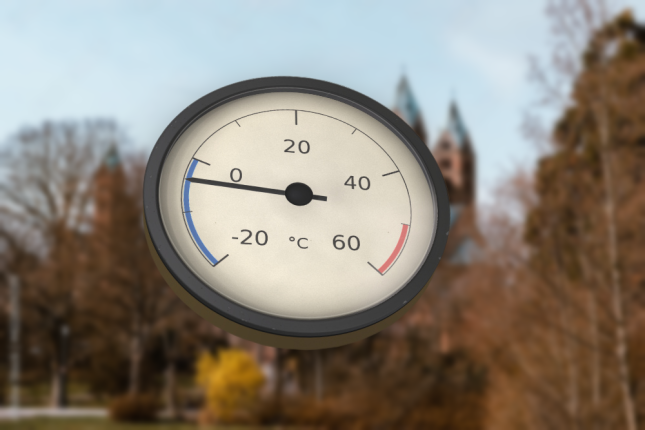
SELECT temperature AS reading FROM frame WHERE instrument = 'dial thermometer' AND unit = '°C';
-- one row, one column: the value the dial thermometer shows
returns -5 °C
